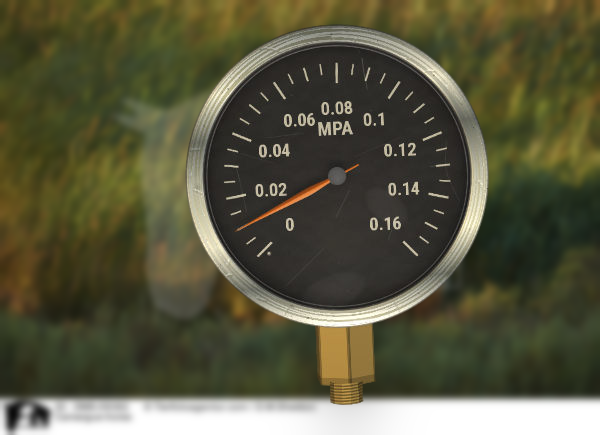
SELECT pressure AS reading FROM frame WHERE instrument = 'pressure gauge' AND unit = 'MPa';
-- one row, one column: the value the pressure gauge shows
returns 0.01 MPa
